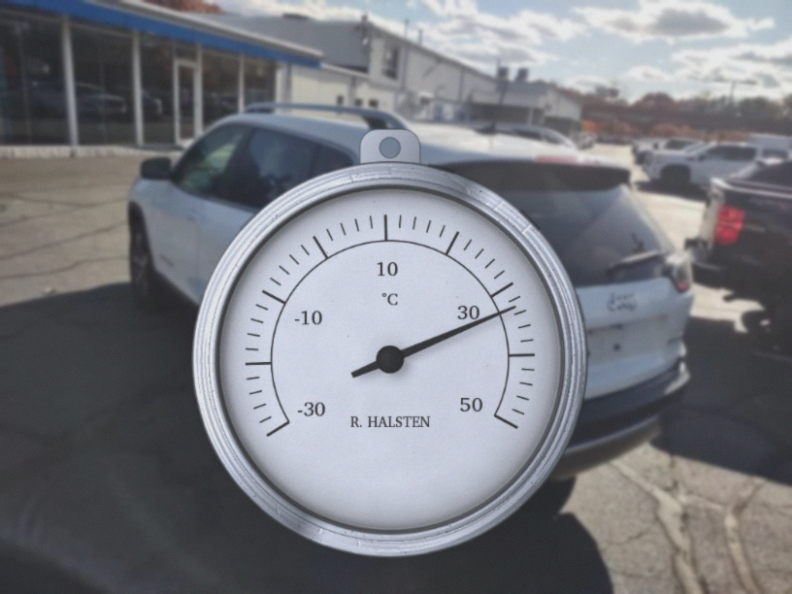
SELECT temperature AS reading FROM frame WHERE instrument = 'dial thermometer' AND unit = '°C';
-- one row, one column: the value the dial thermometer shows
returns 33 °C
